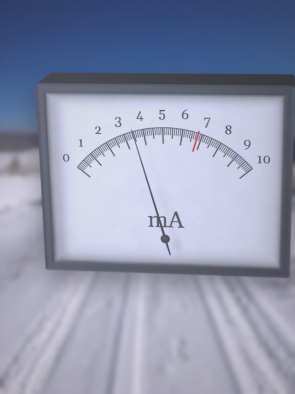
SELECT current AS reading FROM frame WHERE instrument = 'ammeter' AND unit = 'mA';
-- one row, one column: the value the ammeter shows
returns 3.5 mA
